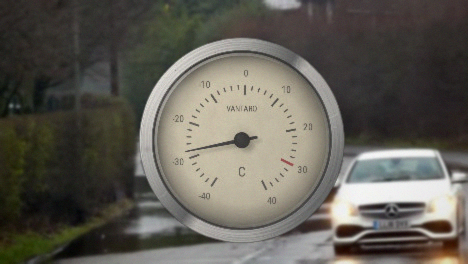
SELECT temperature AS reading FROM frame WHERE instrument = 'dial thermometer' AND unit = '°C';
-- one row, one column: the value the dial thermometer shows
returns -28 °C
